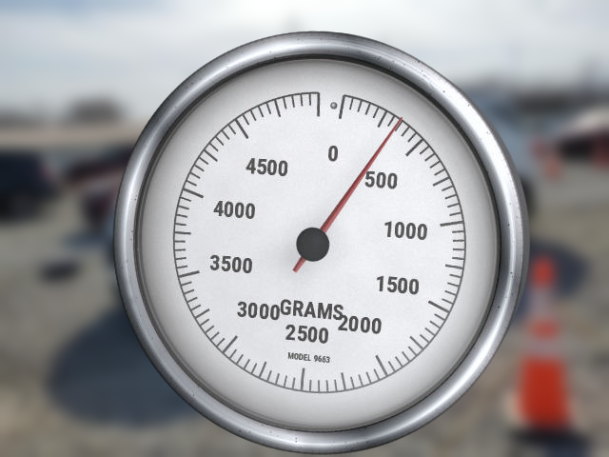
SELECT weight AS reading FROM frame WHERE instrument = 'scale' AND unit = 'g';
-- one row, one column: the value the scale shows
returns 350 g
